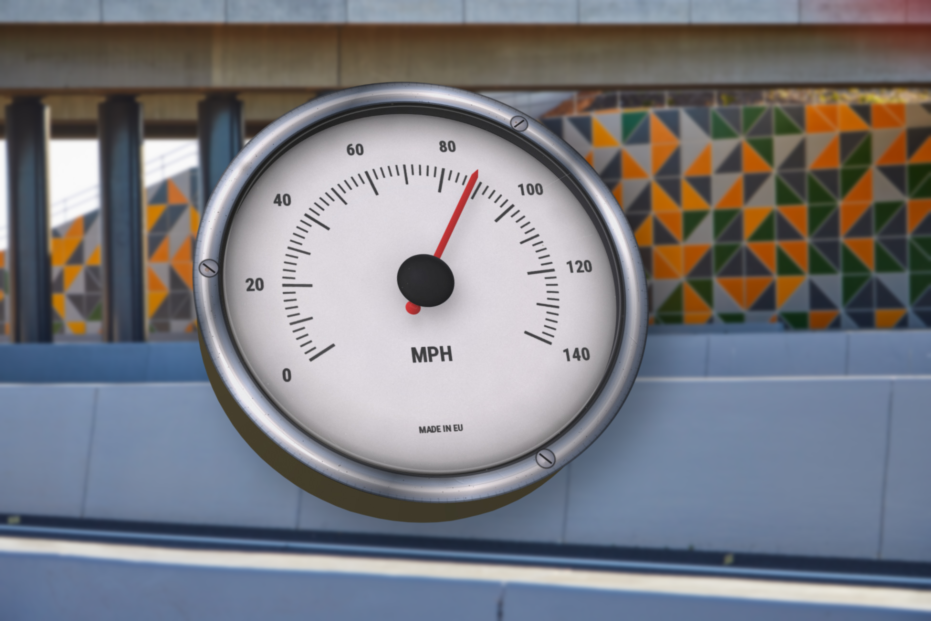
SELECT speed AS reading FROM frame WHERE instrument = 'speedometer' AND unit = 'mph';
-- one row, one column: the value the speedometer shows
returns 88 mph
